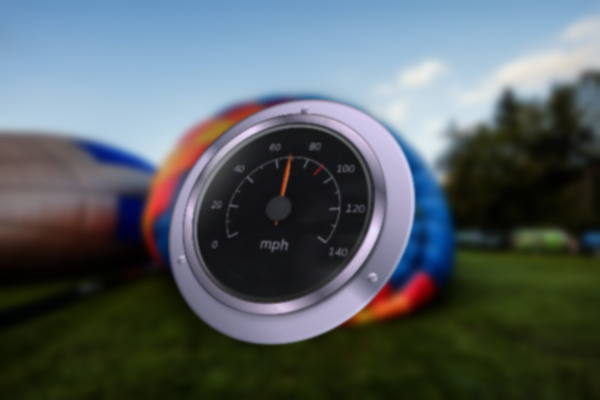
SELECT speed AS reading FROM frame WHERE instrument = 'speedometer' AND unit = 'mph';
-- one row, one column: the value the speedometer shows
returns 70 mph
